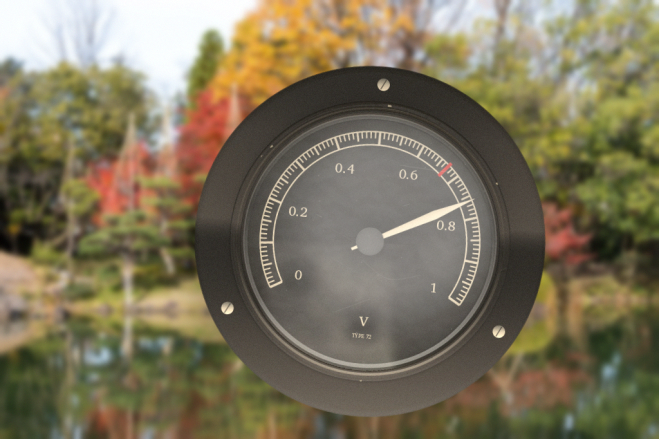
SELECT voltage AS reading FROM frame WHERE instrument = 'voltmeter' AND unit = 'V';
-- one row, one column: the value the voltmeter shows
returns 0.76 V
